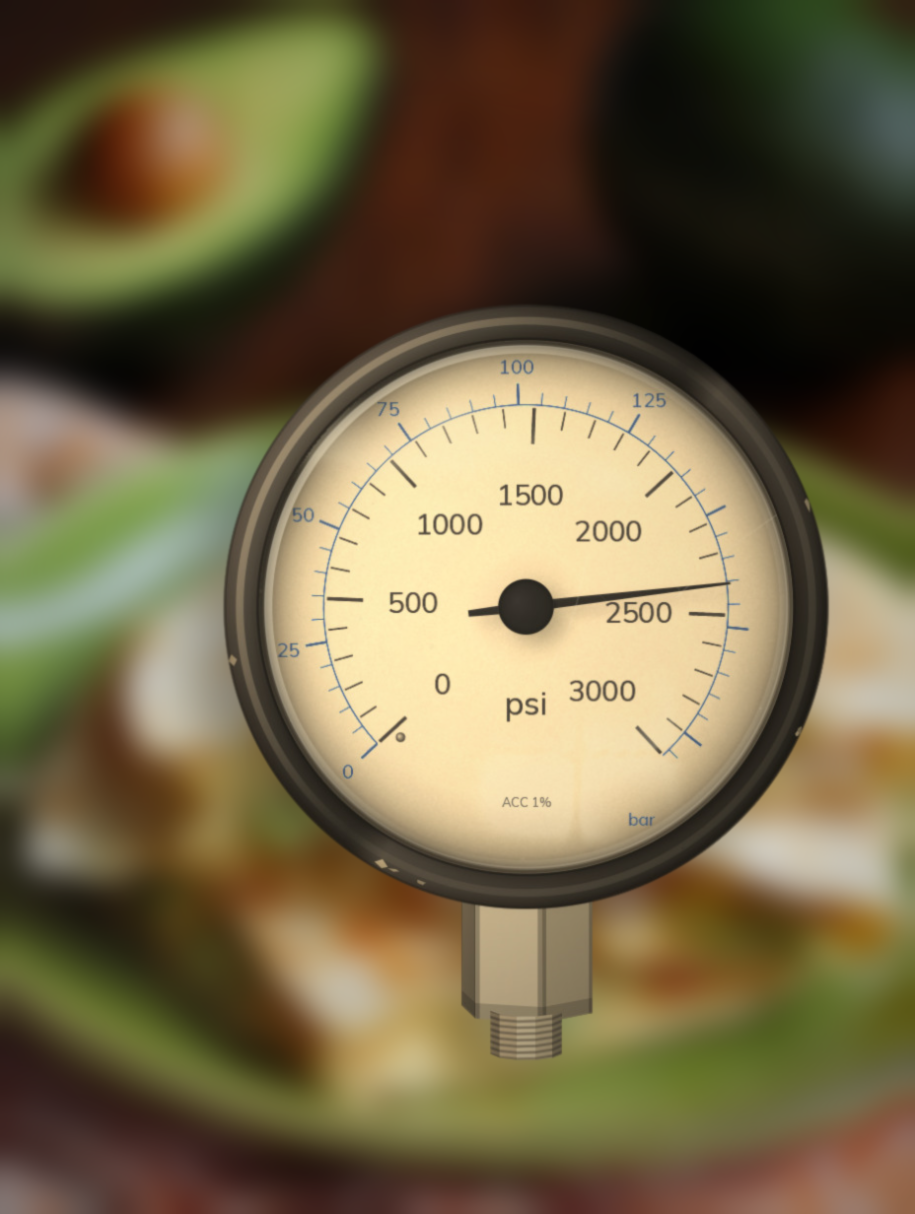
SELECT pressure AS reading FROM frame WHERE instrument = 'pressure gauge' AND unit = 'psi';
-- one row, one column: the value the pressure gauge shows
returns 2400 psi
